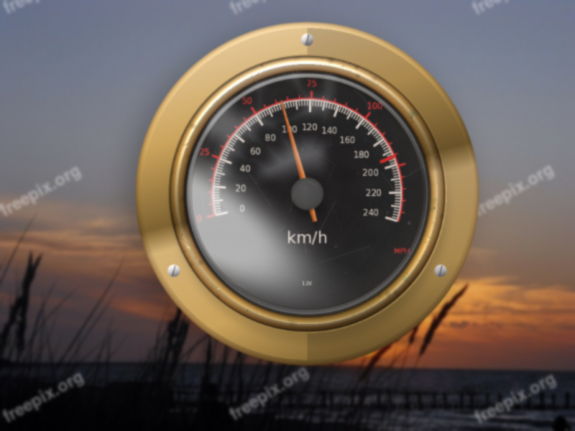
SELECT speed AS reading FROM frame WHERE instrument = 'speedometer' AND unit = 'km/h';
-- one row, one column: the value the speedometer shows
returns 100 km/h
